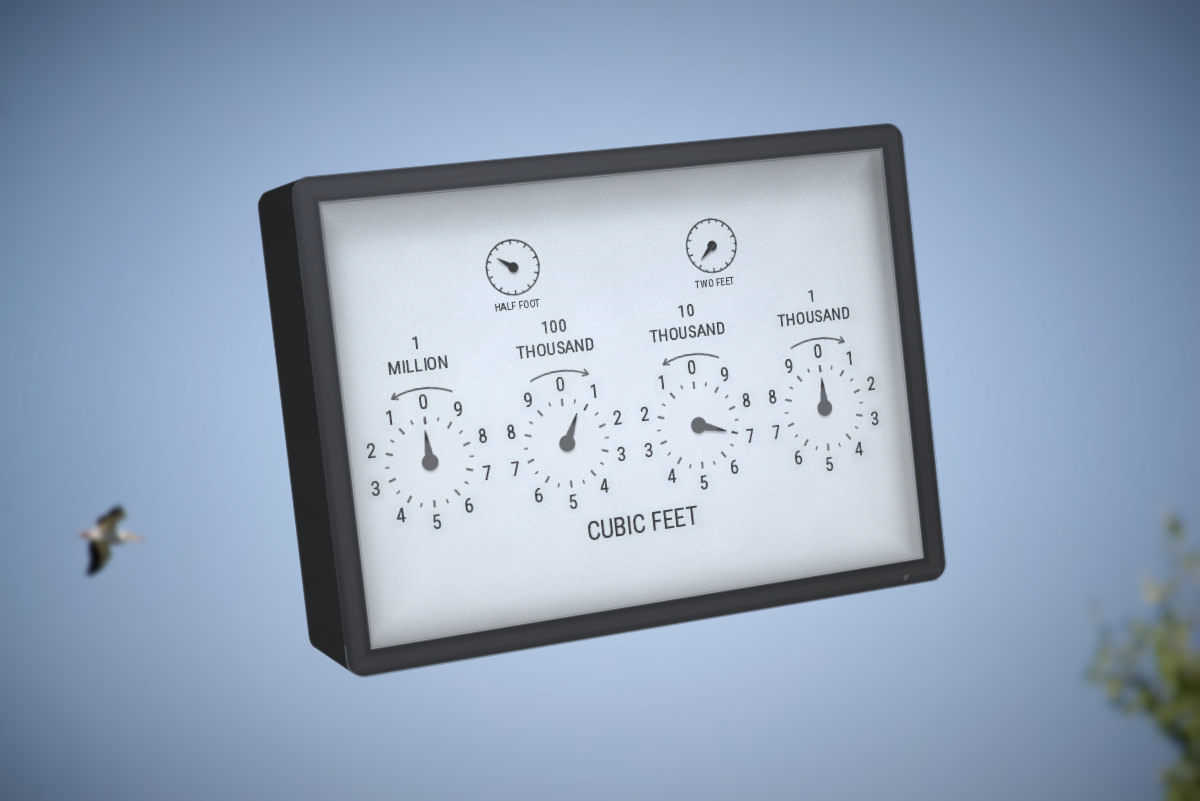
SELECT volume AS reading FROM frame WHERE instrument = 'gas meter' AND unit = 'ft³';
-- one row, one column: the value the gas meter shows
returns 7000 ft³
